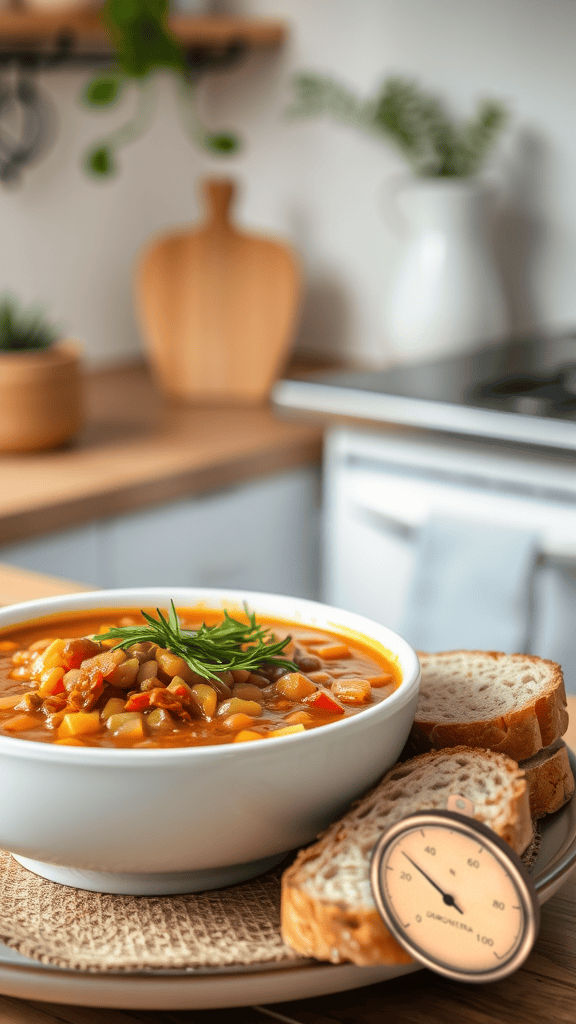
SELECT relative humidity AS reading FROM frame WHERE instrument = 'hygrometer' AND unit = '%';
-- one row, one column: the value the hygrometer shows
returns 30 %
